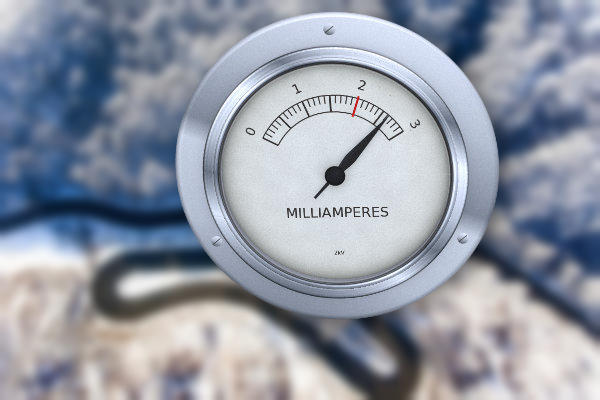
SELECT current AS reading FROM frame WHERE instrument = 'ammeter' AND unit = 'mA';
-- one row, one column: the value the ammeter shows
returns 2.6 mA
